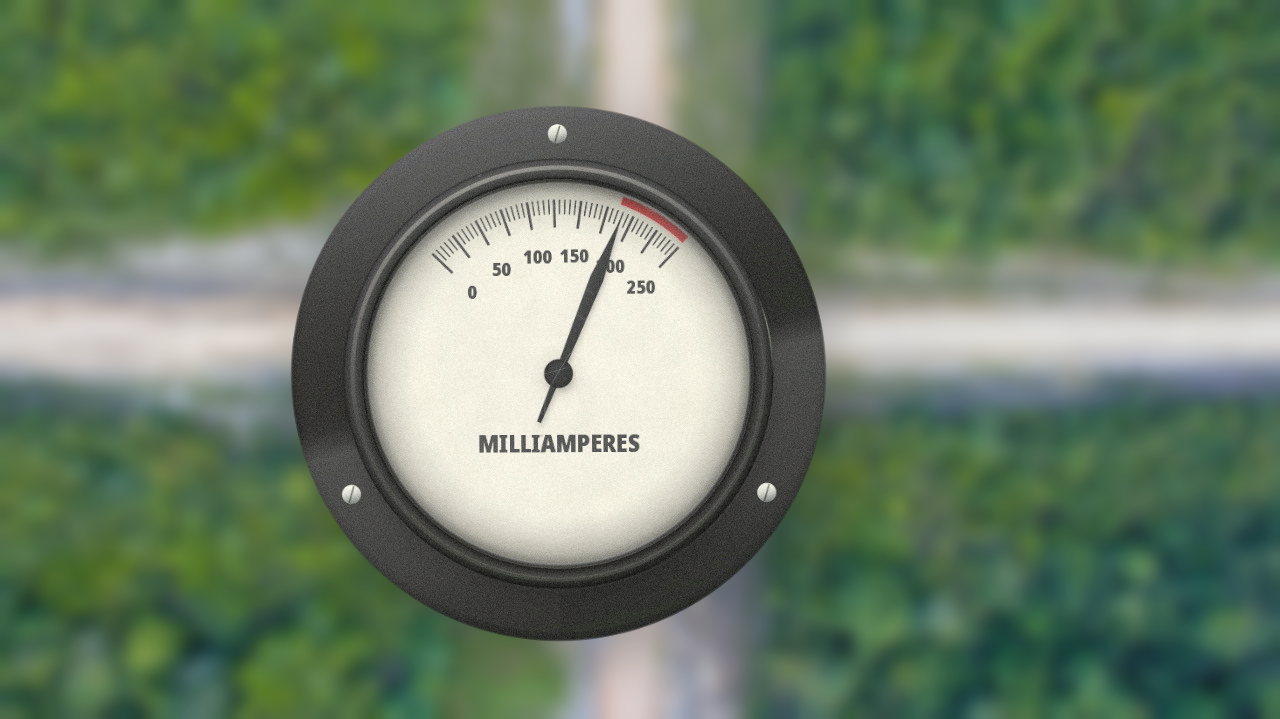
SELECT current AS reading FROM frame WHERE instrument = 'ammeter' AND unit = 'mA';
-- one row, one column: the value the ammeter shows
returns 190 mA
